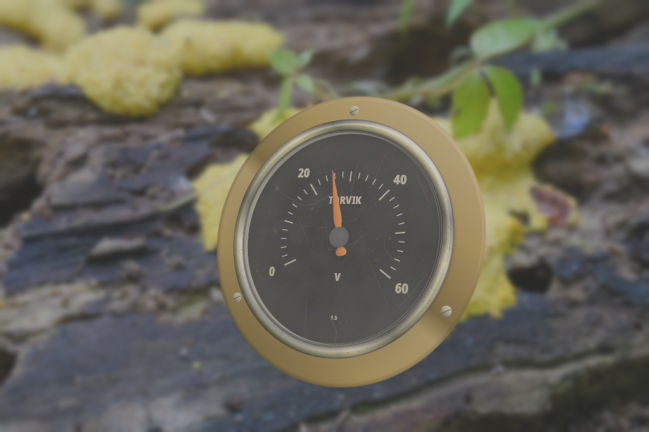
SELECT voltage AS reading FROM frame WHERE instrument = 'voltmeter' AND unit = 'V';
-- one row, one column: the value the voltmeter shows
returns 26 V
